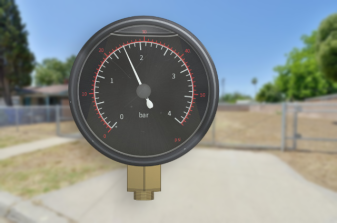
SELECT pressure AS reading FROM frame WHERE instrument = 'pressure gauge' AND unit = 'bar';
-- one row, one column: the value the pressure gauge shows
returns 1.7 bar
